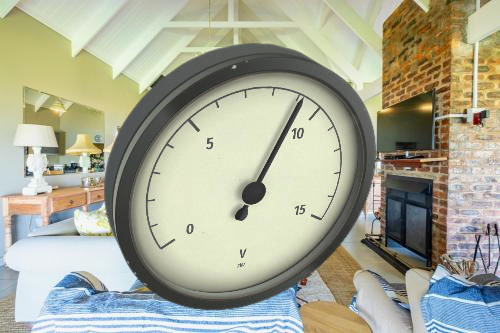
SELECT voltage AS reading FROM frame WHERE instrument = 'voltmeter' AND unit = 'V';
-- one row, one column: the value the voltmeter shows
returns 9 V
